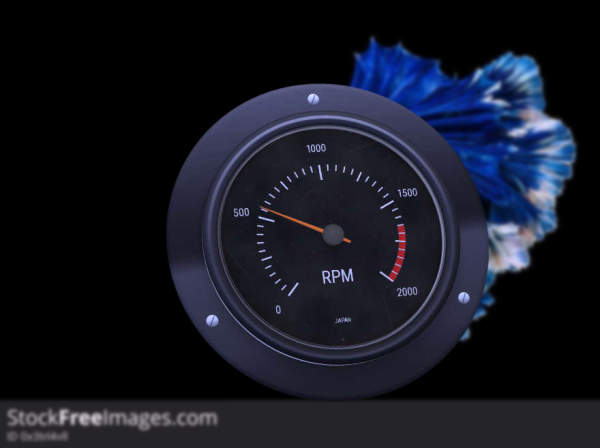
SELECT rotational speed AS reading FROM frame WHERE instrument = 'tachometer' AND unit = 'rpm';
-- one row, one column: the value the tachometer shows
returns 550 rpm
